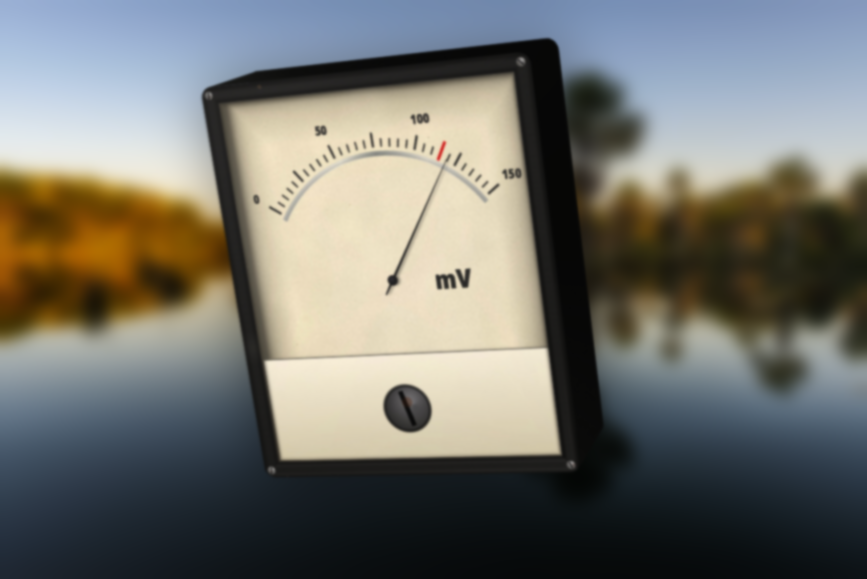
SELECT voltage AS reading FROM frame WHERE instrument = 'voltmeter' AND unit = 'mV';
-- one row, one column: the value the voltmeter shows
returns 120 mV
